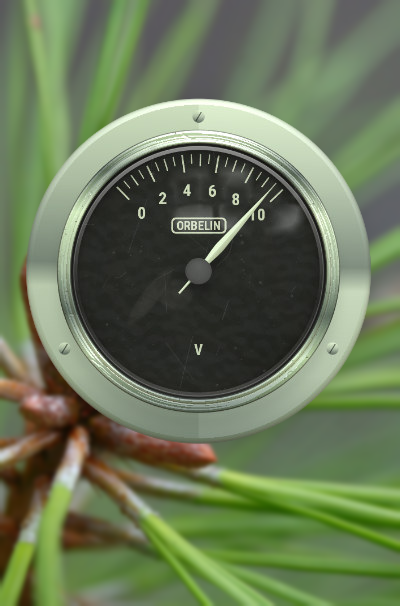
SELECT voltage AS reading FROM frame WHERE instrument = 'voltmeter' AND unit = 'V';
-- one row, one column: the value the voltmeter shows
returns 9.5 V
